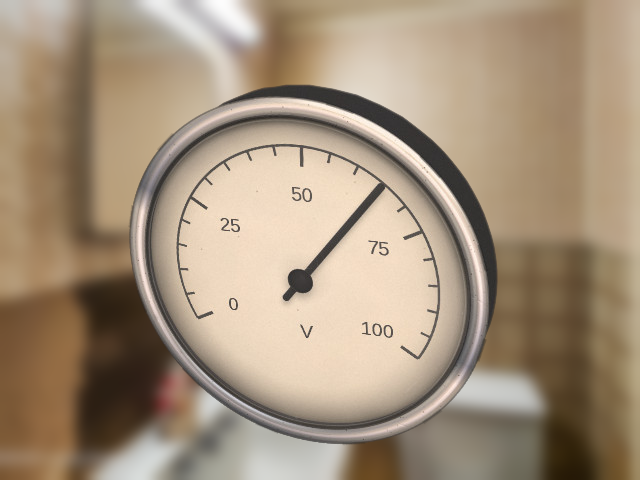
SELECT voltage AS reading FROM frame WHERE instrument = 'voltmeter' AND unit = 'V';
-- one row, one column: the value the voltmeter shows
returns 65 V
